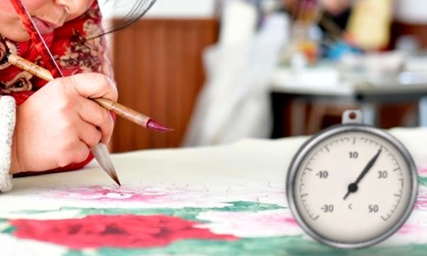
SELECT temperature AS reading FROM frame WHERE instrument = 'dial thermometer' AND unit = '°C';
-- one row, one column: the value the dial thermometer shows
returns 20 °C
